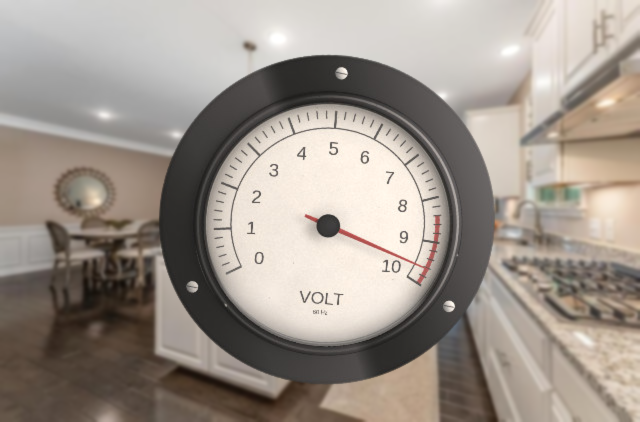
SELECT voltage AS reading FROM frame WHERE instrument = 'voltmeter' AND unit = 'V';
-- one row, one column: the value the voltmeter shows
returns 9.6 V
